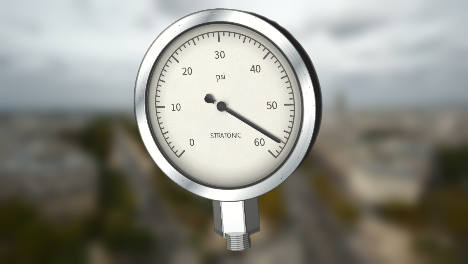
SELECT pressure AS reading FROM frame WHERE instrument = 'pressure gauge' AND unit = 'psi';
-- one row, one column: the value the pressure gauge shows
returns 57 psi
